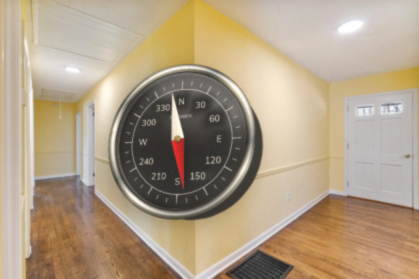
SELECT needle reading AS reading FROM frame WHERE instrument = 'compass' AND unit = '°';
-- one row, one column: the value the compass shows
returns 170 °
